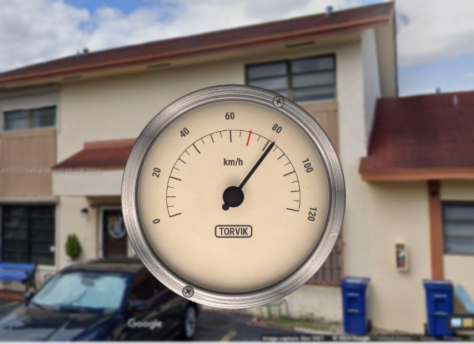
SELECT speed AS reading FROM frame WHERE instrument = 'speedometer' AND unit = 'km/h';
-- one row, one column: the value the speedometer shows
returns 82.5 km/h
